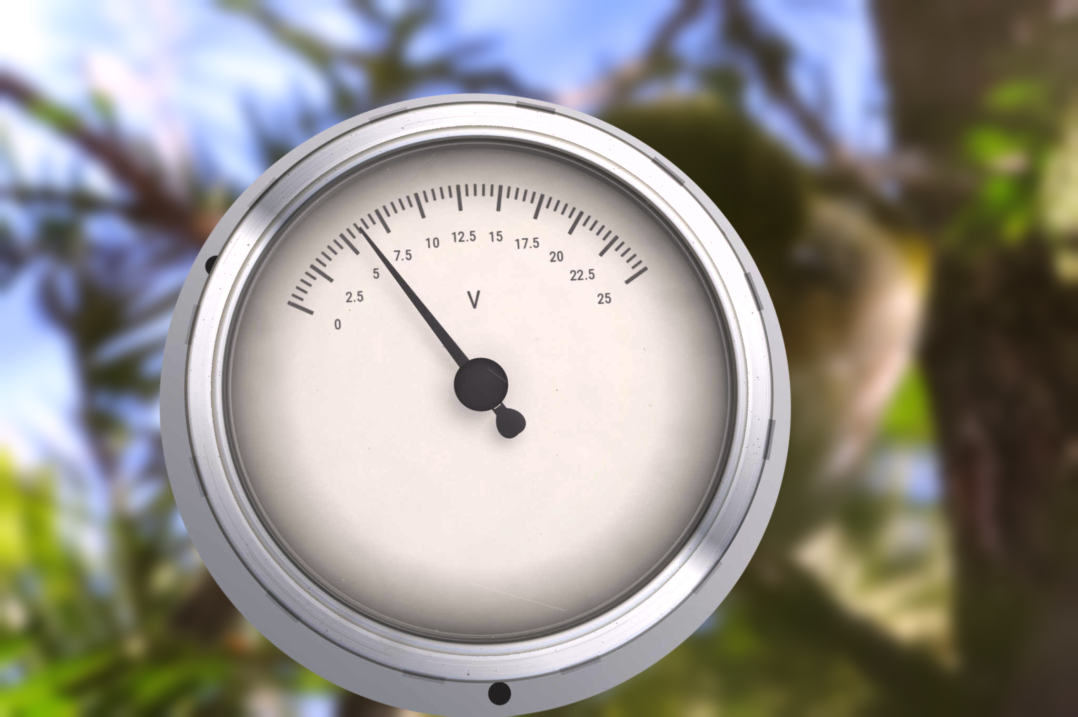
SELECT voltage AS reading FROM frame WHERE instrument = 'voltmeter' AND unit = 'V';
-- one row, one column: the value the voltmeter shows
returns 6 V
